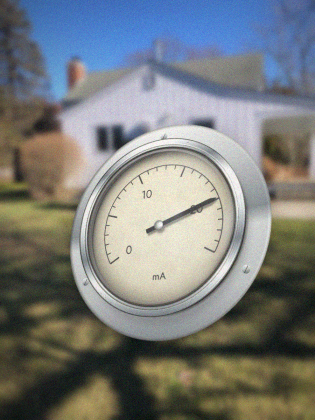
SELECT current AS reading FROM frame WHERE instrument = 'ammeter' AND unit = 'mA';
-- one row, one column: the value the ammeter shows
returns 20 mA
